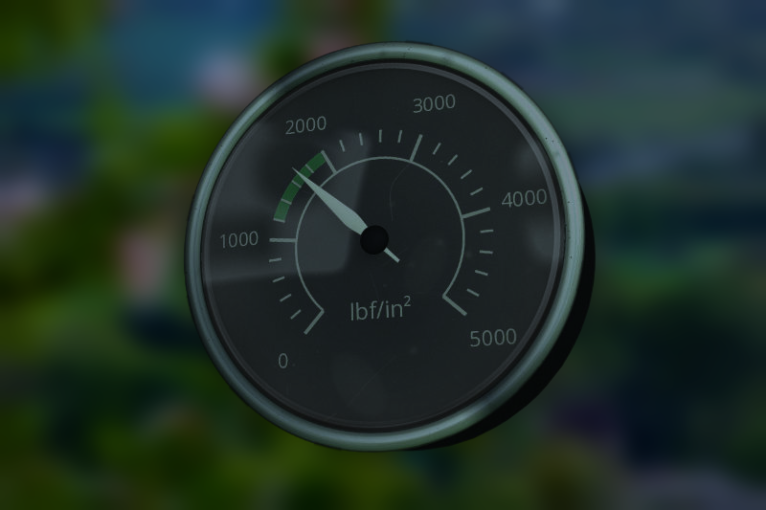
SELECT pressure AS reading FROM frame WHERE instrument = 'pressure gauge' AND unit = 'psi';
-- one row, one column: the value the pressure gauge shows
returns 1700 psi
